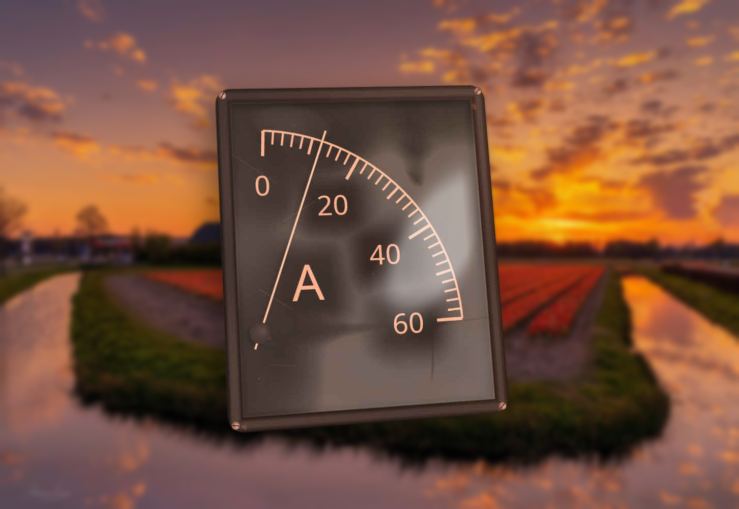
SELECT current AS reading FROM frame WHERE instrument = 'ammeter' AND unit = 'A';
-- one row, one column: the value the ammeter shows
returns 12 A
